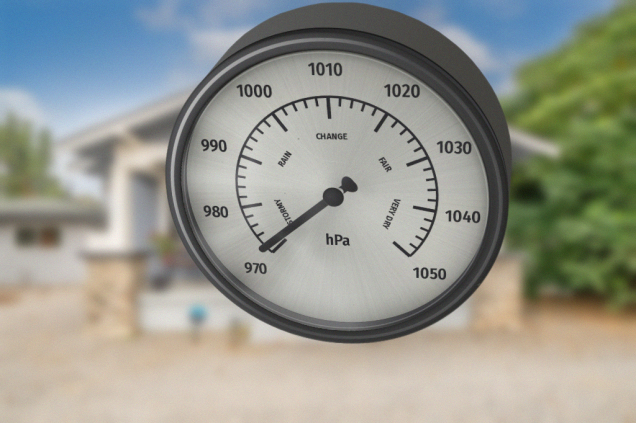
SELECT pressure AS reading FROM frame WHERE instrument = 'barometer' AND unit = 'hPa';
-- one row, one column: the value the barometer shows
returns 972 hPa
